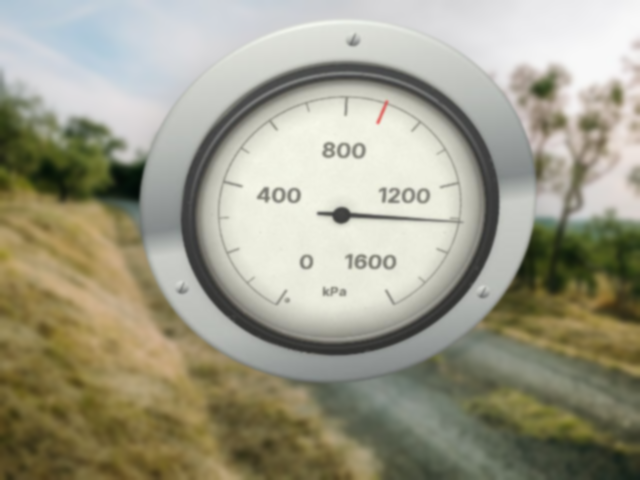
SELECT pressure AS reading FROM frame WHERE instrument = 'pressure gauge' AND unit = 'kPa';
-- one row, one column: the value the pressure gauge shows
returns 1300 kPa
